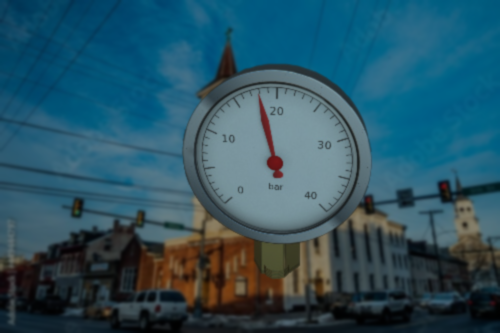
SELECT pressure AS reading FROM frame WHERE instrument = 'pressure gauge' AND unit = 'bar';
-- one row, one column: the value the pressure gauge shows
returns 18 bar
